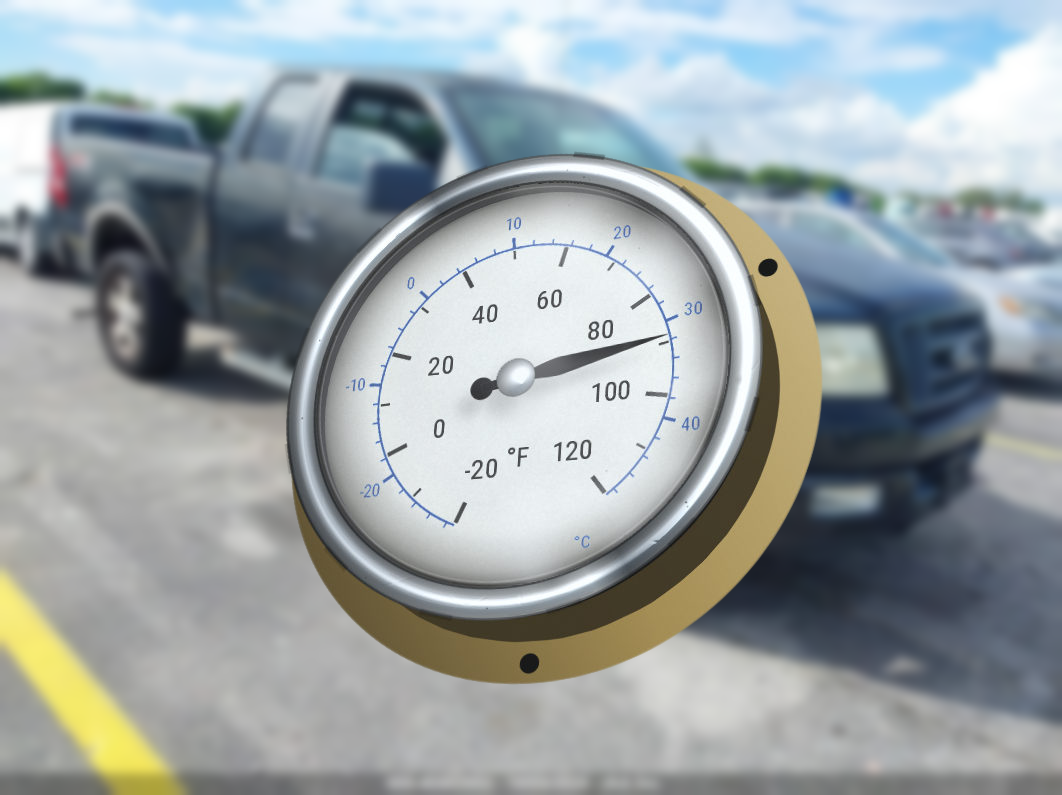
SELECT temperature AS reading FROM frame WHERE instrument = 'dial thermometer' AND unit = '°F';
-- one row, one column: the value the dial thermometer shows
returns 90 °F
